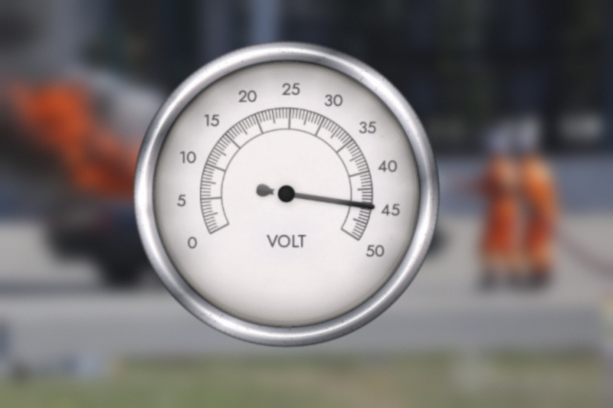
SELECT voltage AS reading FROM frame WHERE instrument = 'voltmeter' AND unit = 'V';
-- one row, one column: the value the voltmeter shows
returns 45 V
